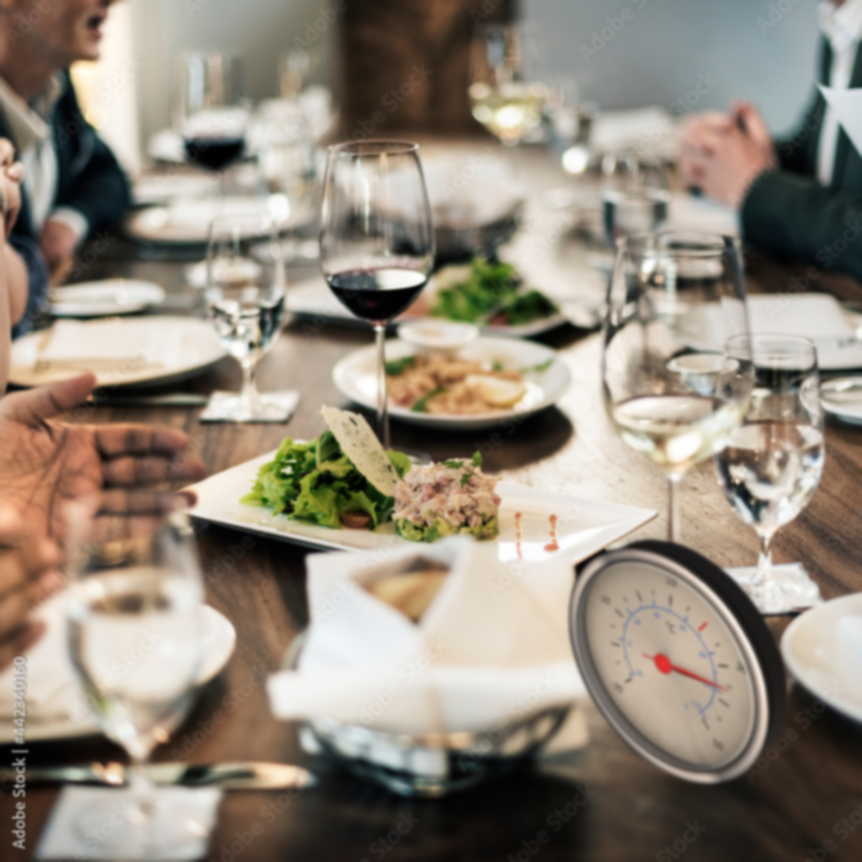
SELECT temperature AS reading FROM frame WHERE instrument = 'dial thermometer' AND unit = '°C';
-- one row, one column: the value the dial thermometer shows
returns 35 °C
